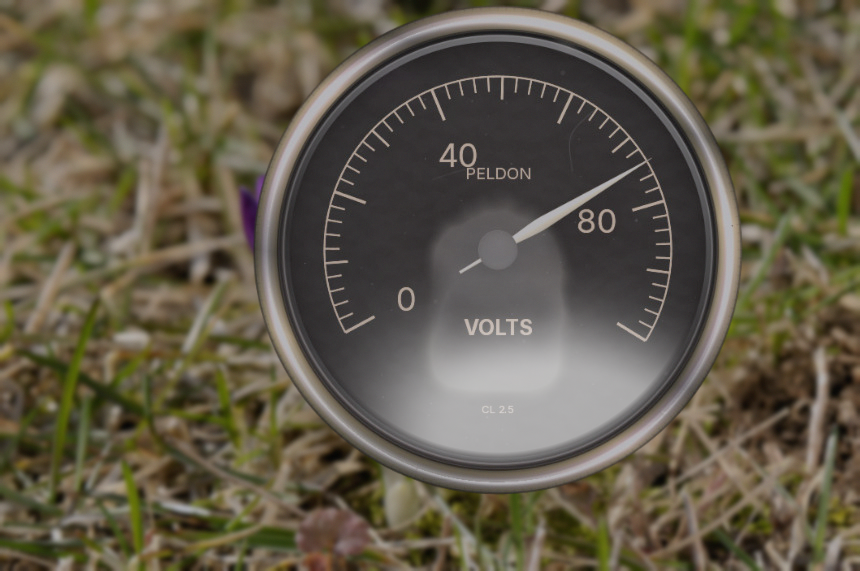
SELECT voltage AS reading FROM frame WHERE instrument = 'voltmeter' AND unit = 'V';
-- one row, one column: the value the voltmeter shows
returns 74 V
